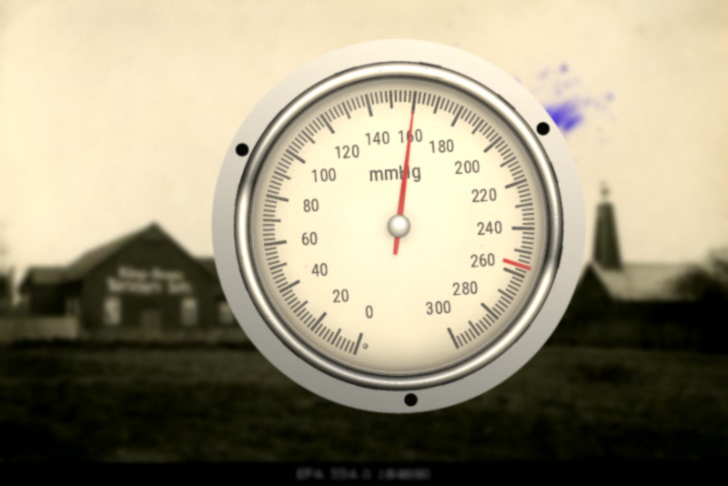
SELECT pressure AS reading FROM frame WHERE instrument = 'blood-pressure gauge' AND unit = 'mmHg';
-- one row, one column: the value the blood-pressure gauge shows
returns 160 mmHg
